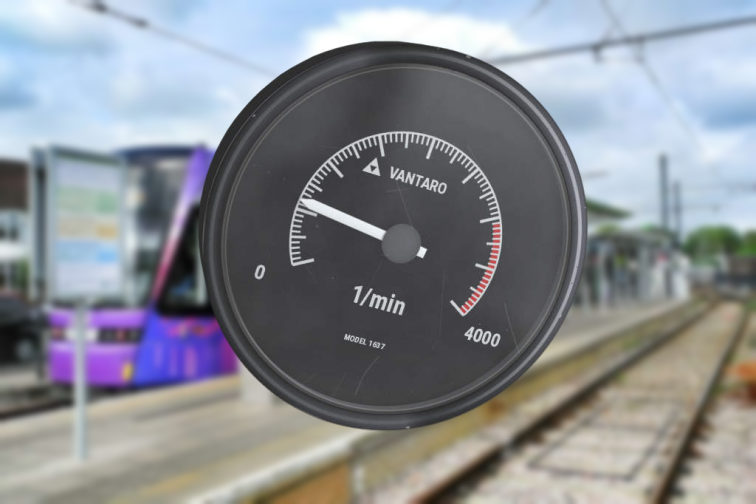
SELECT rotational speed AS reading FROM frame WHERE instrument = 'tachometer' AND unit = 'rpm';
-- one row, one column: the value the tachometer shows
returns 600 rpm
